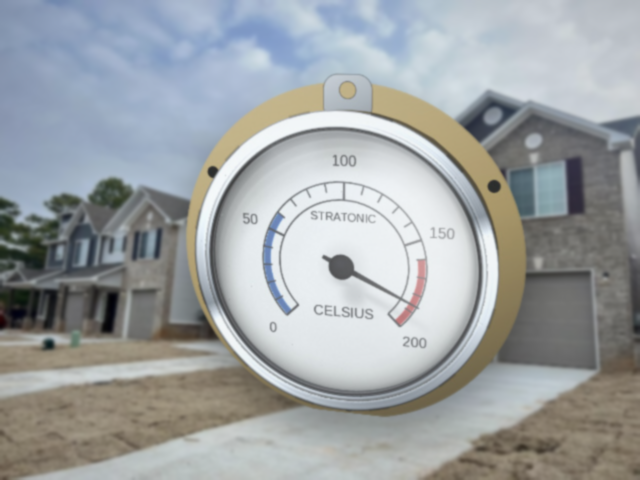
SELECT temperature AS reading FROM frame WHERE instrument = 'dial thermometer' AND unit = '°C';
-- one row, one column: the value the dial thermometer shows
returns 185 °C
